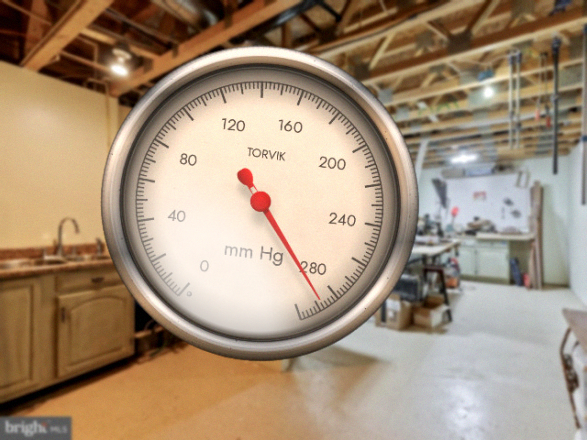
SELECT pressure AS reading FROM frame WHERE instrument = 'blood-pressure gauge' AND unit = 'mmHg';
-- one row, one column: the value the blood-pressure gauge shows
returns 288 mmHg
